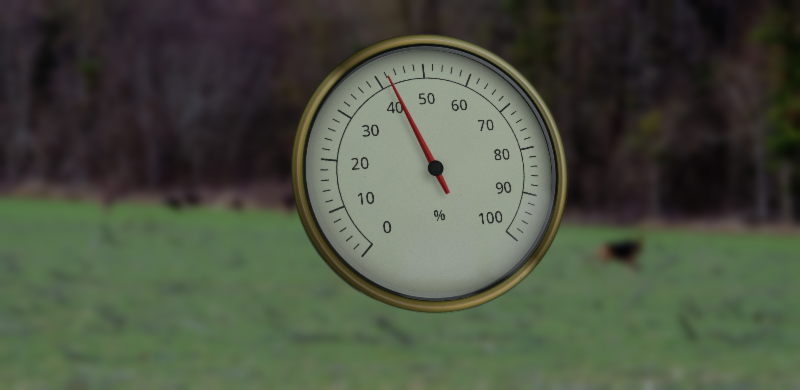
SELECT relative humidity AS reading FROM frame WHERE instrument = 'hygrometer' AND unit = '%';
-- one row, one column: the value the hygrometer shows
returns 42 %
